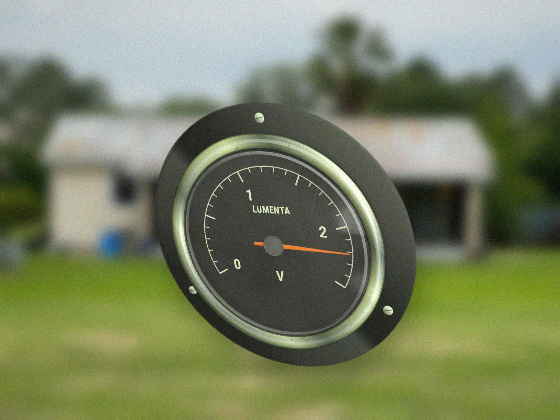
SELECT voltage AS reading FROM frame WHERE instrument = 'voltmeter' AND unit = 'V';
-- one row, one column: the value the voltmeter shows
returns 2.2 V
